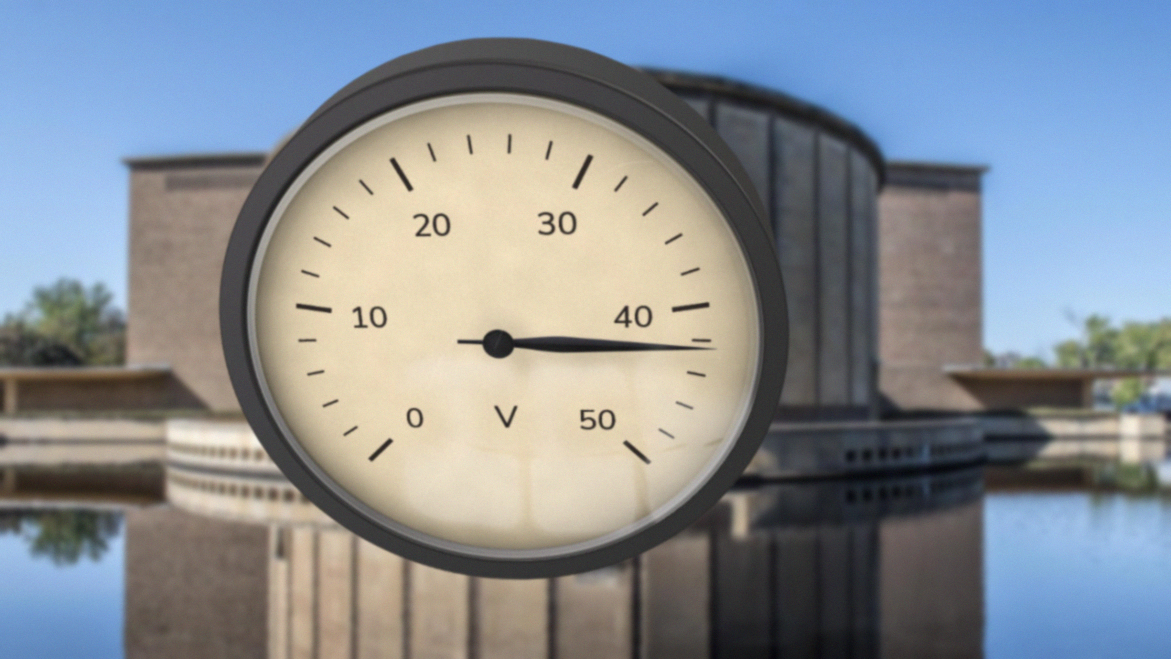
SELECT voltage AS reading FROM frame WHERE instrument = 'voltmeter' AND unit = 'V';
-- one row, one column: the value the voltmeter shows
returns 42 V
